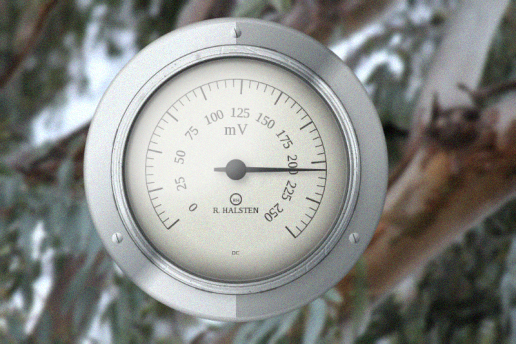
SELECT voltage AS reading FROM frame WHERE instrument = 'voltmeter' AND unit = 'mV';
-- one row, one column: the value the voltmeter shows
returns 205 mV
